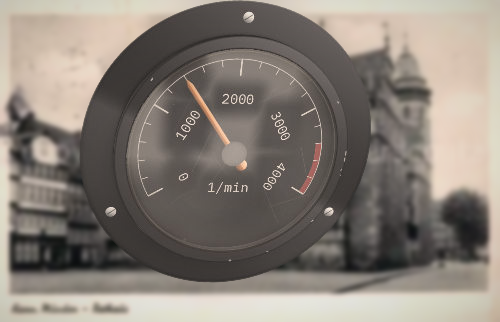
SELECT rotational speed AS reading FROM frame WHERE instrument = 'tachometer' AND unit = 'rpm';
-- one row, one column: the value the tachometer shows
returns 1400 rpm
